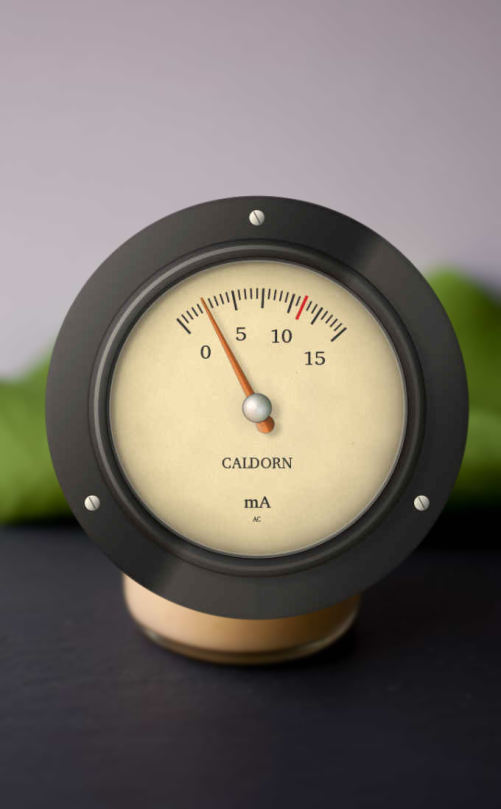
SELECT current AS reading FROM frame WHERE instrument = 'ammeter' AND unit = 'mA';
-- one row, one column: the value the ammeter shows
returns 2.5 mA
